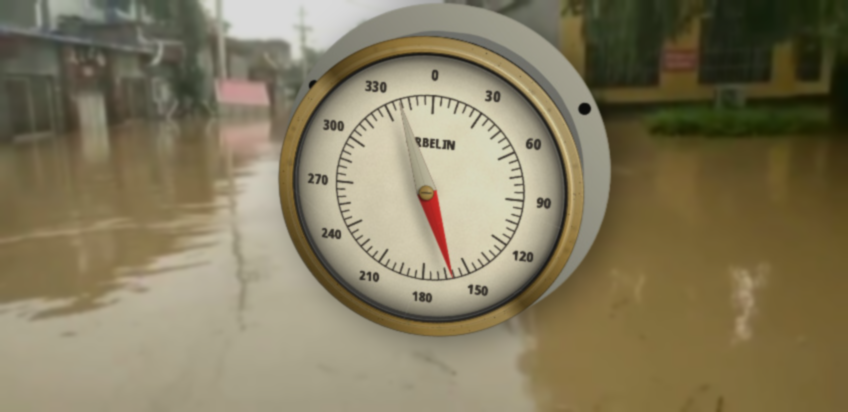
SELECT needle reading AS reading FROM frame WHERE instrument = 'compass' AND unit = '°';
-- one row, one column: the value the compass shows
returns 160 °
